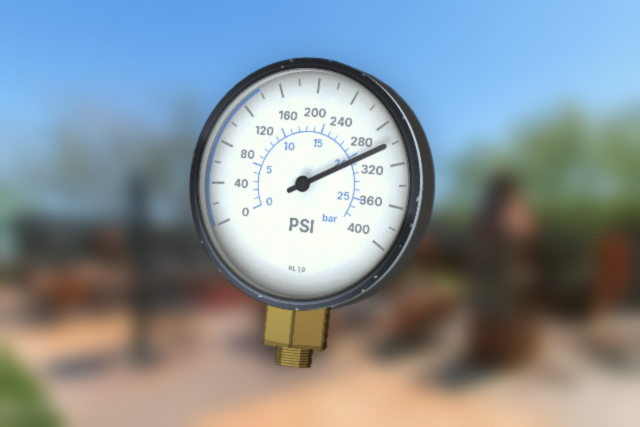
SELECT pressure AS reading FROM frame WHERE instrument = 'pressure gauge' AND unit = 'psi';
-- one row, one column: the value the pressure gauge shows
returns 300 psi
